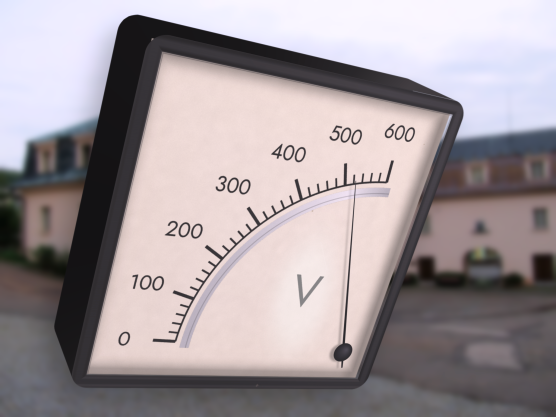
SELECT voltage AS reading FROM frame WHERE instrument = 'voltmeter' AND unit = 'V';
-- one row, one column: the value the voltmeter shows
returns 520 V
